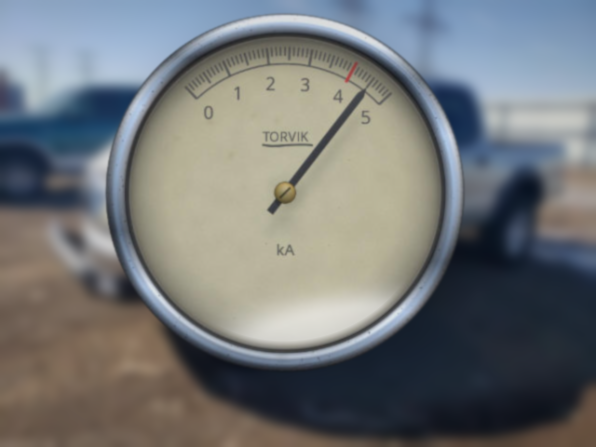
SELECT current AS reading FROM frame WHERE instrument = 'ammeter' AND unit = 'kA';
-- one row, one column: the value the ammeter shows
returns 4.5 kA
